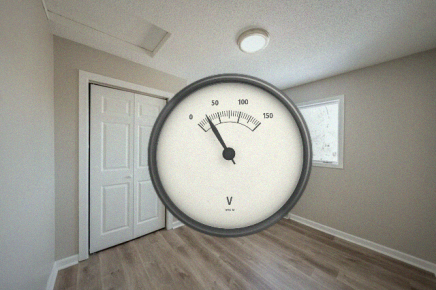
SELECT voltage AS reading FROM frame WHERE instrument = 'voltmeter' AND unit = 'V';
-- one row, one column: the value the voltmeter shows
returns 25 V
